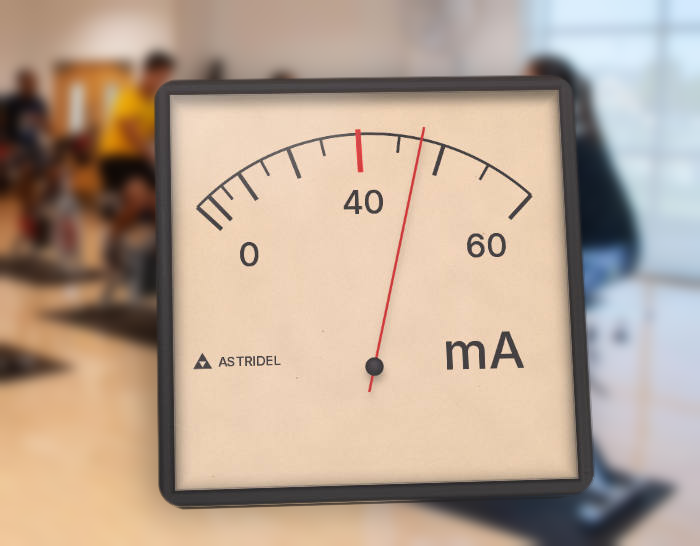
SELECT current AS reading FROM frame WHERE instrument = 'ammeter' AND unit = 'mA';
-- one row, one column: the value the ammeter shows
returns 47.5 mA
